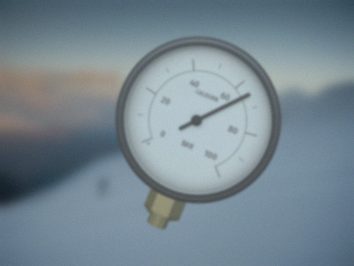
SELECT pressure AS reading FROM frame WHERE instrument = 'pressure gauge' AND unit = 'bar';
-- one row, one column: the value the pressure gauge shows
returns 65 bar
